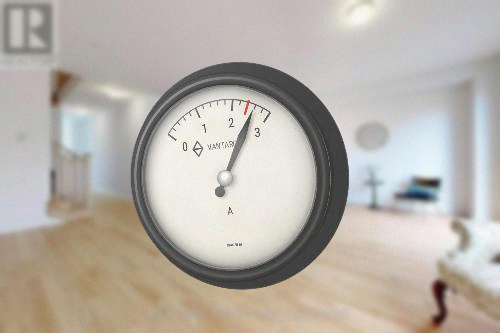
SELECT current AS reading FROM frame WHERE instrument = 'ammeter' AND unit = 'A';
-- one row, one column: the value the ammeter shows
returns 2.6 A
